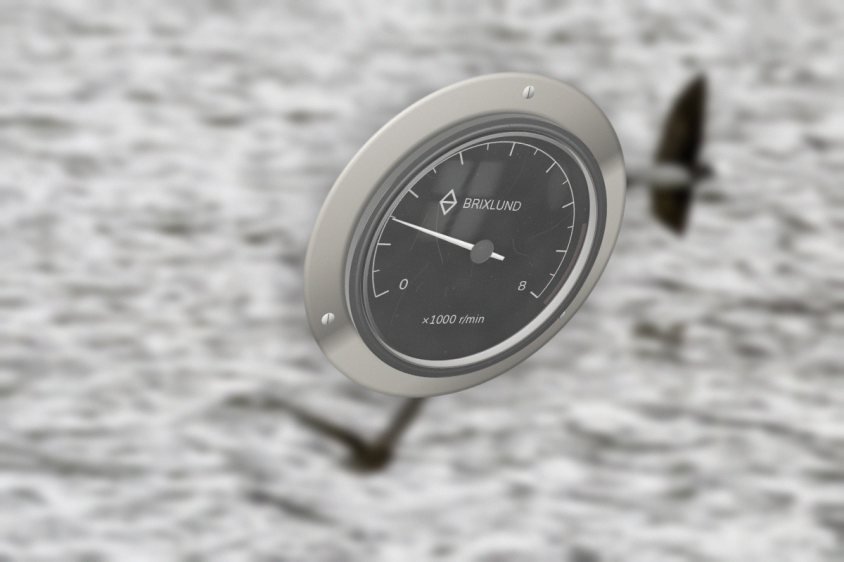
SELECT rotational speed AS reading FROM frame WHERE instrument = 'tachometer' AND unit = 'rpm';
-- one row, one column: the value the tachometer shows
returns 1500 rpm
